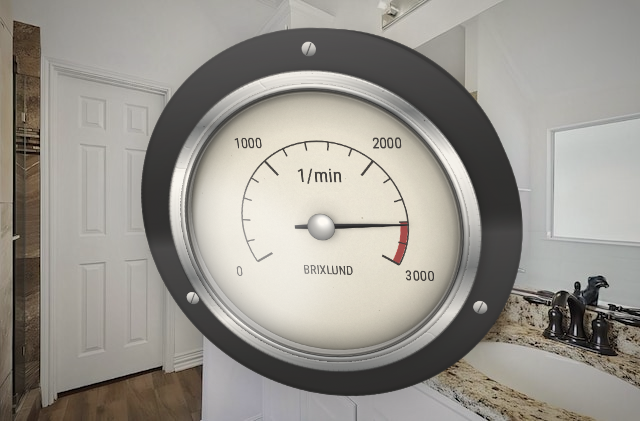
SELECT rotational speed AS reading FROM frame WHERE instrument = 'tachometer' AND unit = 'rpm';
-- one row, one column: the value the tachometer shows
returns 2600 rpm
